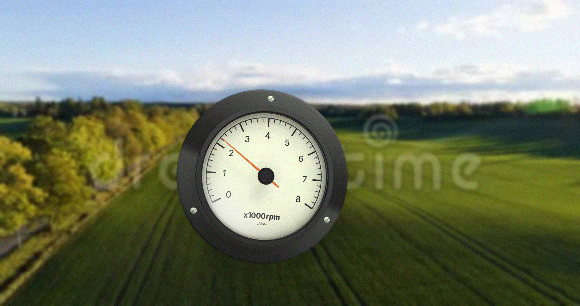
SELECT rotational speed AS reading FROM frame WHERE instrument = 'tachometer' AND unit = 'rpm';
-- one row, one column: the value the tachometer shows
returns 2200 rpm
